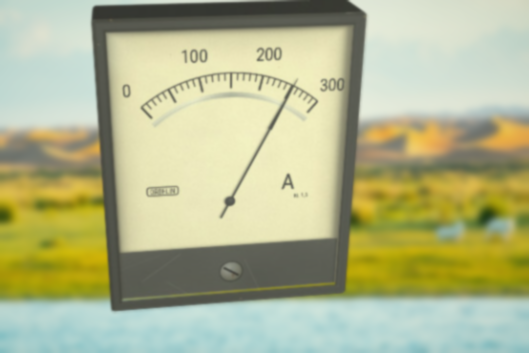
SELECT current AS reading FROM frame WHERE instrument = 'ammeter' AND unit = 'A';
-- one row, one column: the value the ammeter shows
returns 250 A
